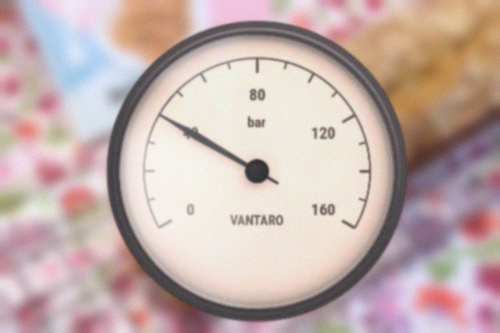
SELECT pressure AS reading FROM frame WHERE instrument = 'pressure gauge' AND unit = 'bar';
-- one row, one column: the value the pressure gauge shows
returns 40 bar
